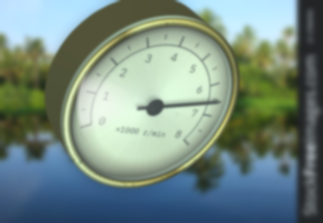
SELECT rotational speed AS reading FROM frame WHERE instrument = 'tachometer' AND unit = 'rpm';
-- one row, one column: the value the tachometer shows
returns 6500 rpm
